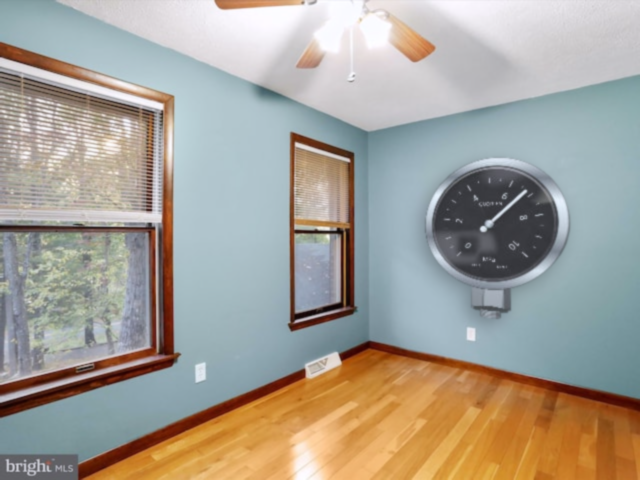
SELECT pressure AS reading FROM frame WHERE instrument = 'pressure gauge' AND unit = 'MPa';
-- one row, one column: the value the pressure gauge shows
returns 6.75 MPa
